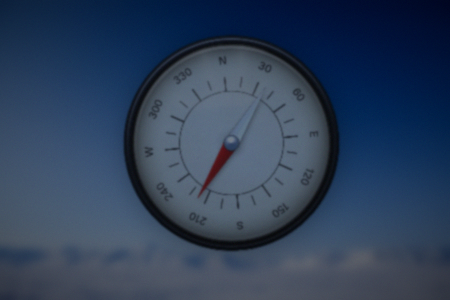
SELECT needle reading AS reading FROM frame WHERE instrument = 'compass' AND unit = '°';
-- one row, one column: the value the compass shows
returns 217.5 °
